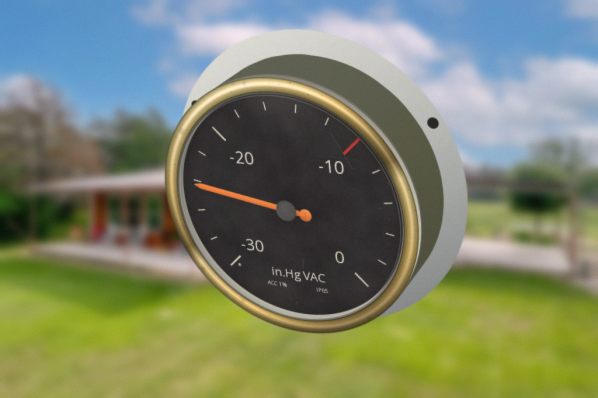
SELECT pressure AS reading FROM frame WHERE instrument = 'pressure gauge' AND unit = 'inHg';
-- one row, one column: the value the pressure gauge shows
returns -24 inHg
